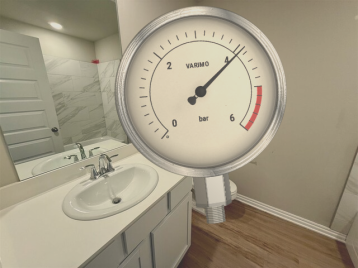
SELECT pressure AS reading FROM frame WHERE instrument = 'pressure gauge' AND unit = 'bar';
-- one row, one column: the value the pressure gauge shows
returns 4.1 bar
